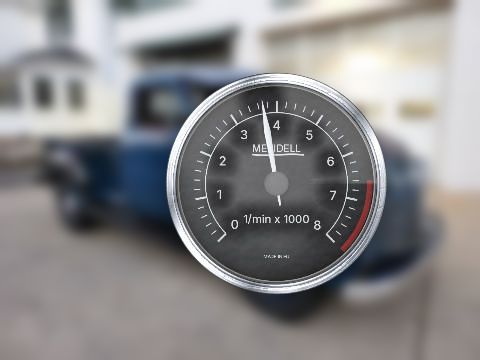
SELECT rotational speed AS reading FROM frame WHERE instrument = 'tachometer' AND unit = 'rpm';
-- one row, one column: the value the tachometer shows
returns 3700 rpm
